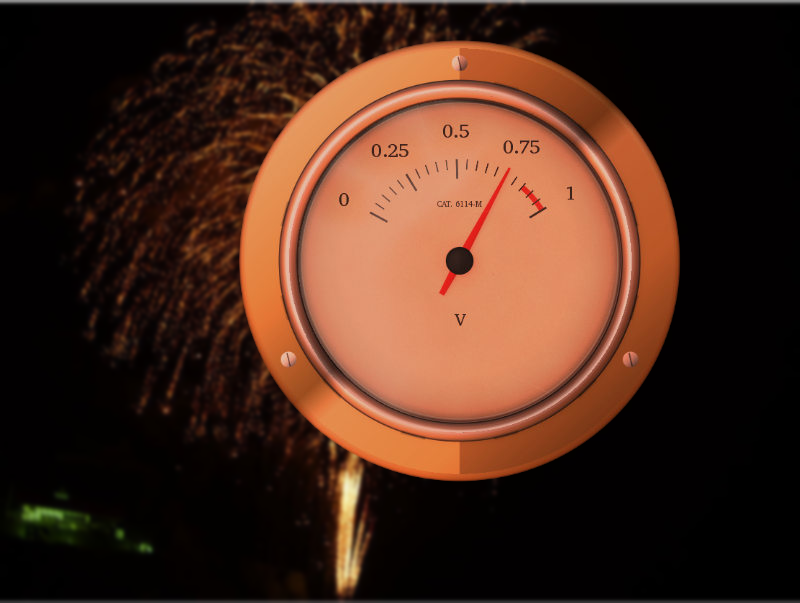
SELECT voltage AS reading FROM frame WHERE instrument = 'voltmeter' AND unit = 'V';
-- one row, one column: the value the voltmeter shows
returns 0.75 V
